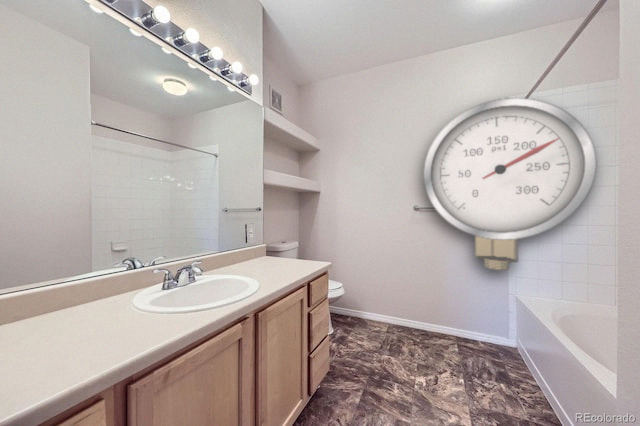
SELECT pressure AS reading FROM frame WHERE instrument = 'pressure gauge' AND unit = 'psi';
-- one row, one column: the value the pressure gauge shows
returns 220 psi
